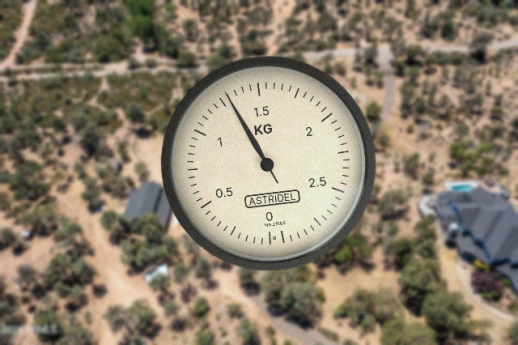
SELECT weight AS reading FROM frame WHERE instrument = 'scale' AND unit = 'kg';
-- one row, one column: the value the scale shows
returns 1.3 kg
